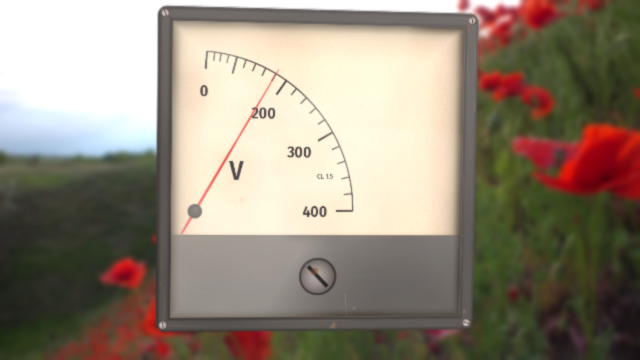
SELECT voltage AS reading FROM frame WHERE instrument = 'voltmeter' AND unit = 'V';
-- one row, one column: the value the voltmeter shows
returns 180 V
